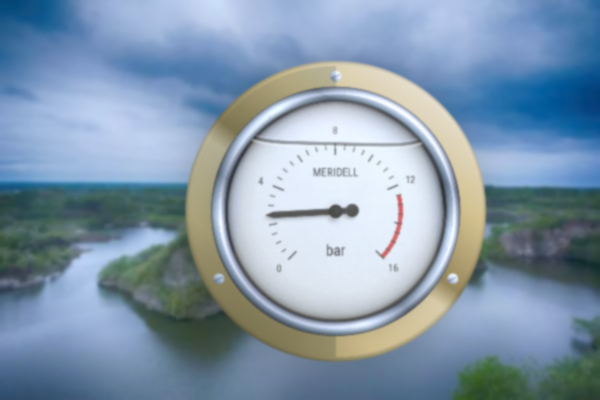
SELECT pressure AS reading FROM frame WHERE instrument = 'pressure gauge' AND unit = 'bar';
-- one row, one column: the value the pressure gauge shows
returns 2.5 bar
